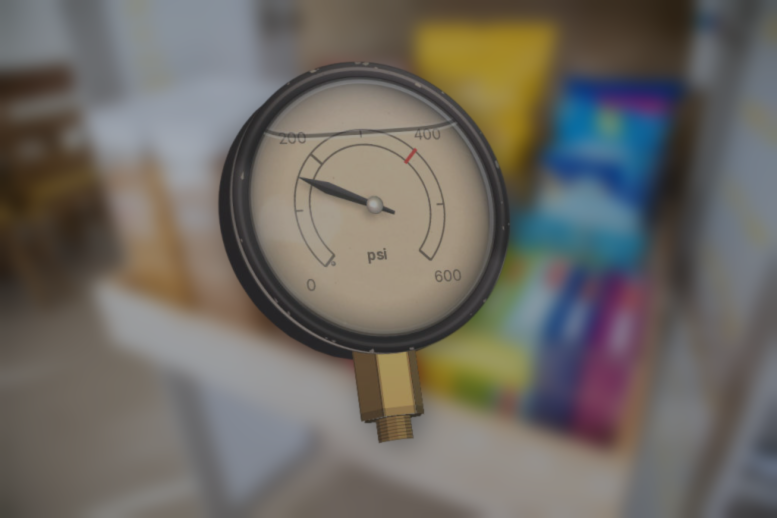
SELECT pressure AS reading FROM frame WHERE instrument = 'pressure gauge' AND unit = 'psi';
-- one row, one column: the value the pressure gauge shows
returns 150 psi
